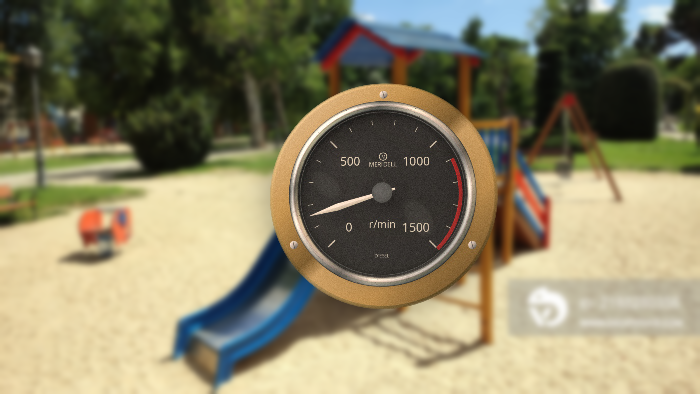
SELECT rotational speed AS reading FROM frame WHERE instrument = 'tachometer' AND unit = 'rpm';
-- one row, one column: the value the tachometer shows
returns 150 rpm
